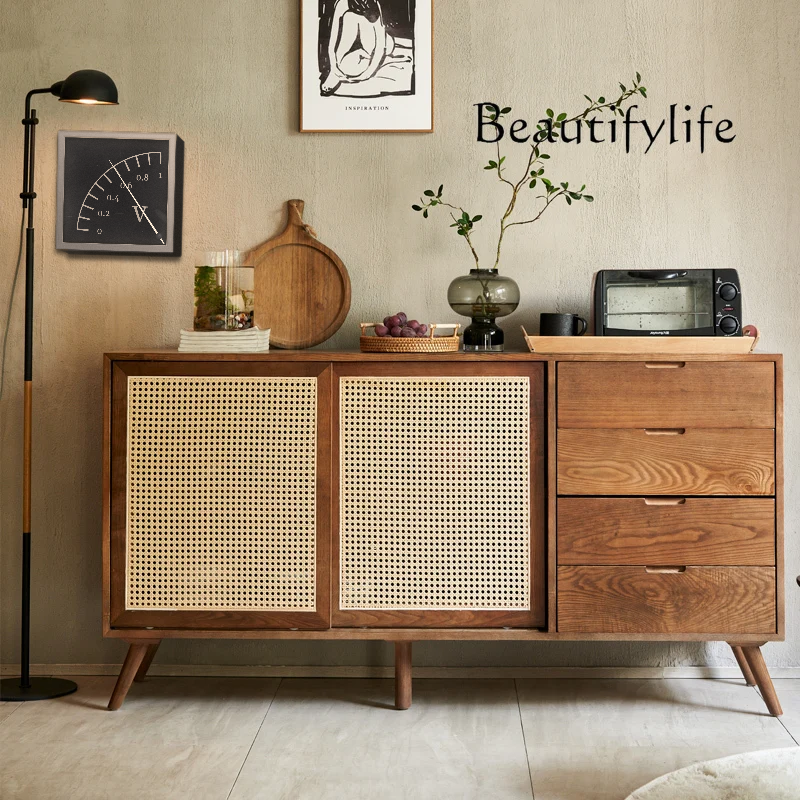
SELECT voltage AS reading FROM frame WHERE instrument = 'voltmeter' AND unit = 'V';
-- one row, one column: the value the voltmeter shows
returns 0.6 V
